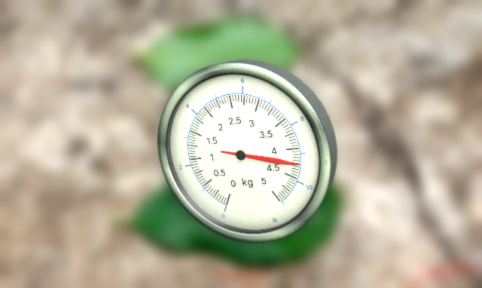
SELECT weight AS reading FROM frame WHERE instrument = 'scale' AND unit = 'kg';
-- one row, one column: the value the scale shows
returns 4.25 kg
